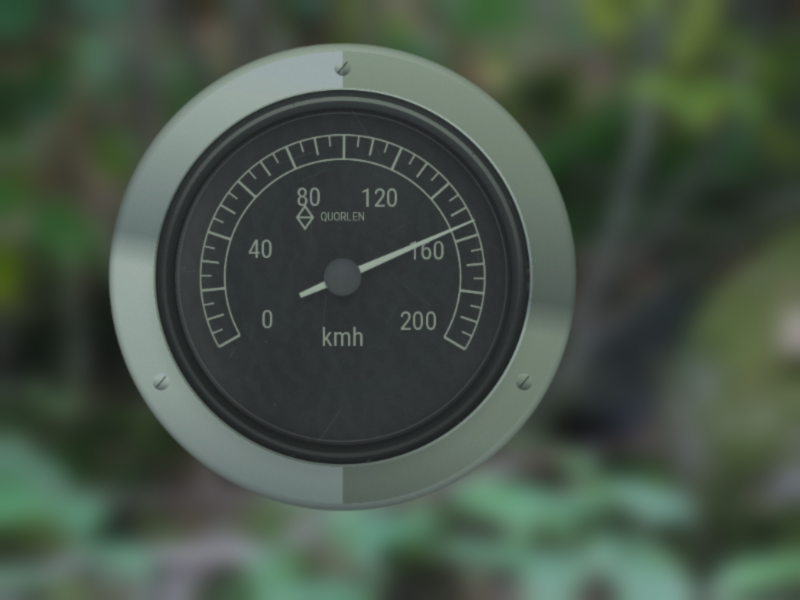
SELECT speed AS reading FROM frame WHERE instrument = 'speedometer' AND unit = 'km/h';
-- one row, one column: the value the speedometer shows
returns 155 km/h
